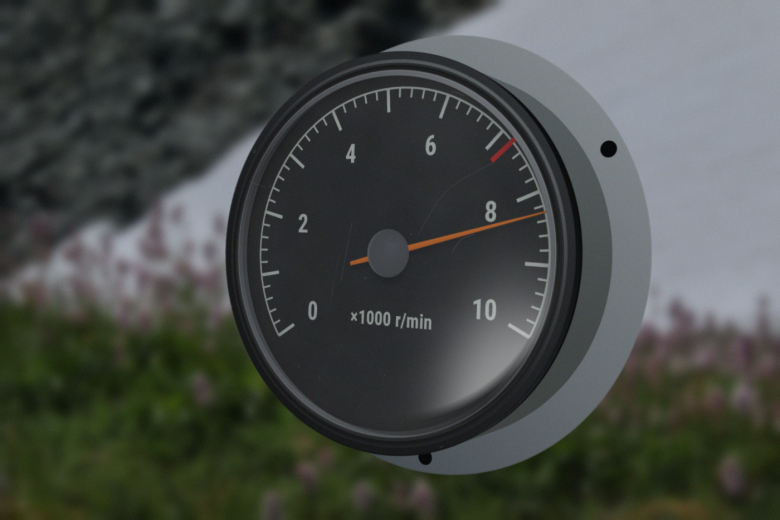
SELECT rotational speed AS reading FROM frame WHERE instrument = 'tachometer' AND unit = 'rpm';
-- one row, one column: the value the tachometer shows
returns 8300 rpm
